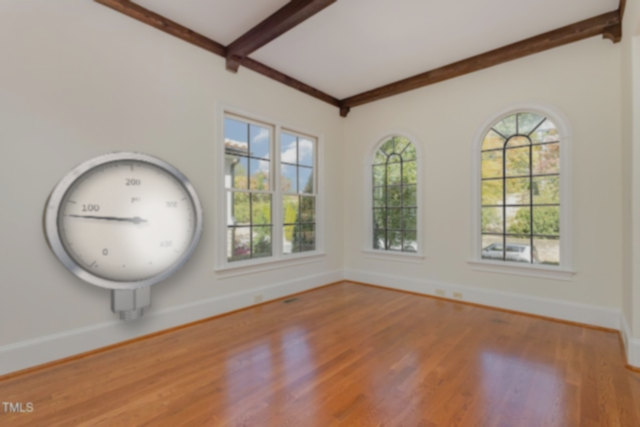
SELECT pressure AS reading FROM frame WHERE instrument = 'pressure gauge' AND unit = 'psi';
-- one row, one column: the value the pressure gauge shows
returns 80 psi
